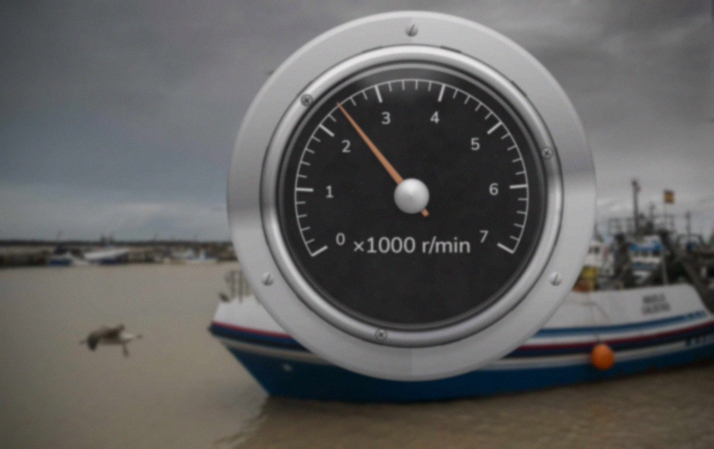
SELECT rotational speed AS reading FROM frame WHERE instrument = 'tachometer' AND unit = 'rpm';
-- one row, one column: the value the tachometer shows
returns 2400 rpm
